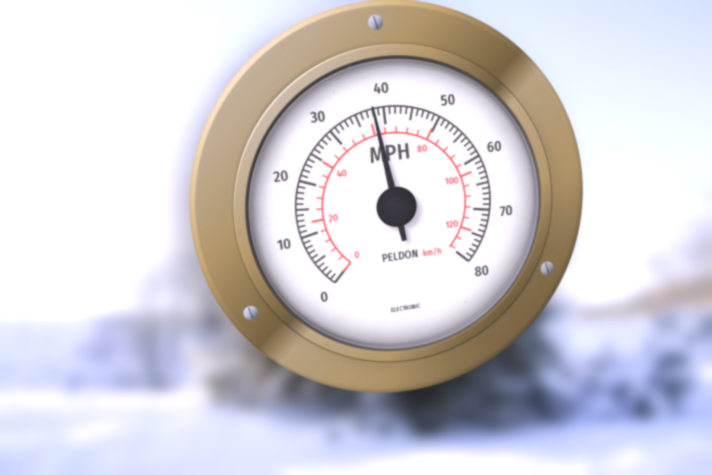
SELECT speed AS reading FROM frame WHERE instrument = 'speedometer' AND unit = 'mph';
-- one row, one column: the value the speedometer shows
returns 38 mph
